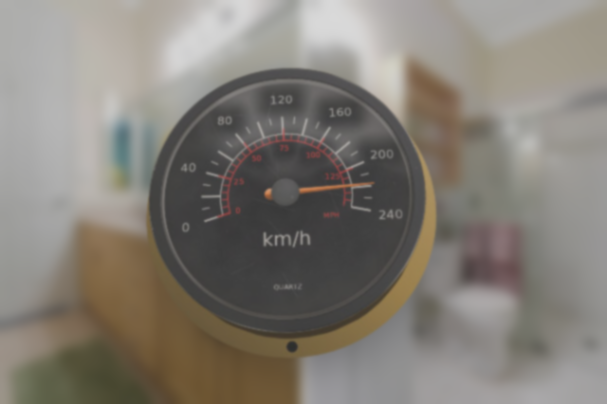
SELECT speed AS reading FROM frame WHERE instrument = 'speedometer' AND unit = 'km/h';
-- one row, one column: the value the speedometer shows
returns 220 km/h
